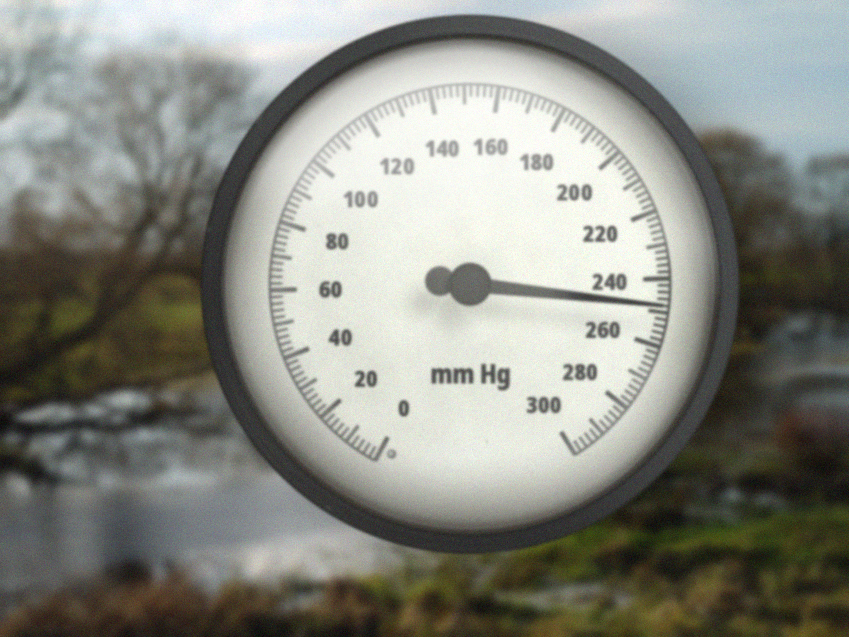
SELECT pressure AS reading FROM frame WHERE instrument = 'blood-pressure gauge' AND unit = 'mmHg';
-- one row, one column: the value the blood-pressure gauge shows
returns 248 mmHg
